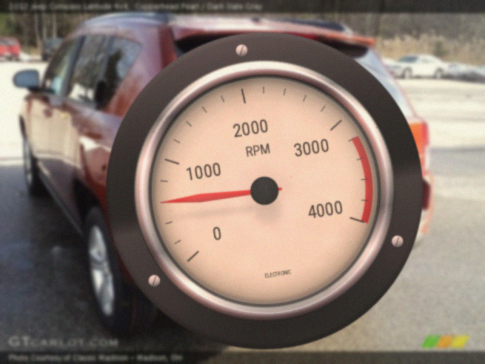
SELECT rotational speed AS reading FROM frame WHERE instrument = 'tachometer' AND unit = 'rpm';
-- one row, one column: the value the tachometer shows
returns 600 rpm
